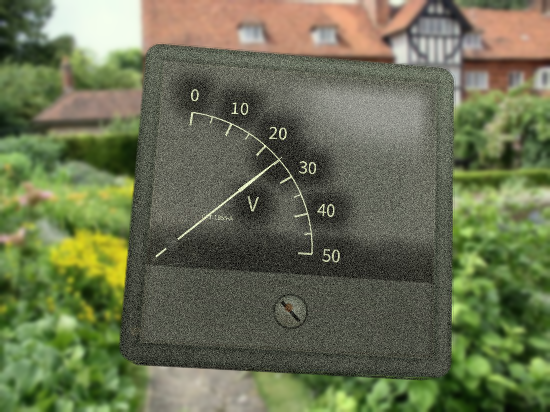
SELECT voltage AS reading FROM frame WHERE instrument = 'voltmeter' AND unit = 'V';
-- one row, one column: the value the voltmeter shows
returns 25 V
